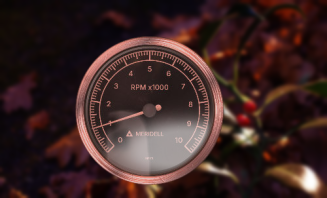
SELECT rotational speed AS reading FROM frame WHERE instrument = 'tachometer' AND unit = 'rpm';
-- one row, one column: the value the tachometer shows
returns 1000 rpm
